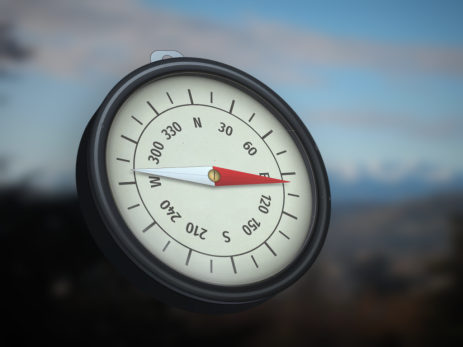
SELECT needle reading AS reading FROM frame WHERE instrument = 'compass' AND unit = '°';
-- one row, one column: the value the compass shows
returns 97.5 °
